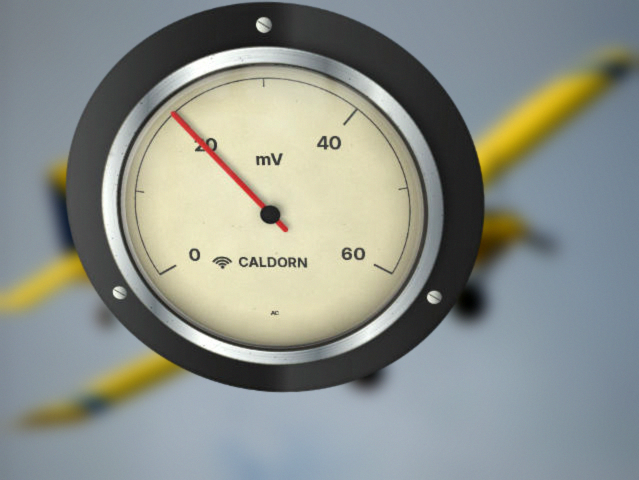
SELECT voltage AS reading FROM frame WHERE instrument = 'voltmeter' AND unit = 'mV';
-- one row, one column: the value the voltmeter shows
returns 20 mV
